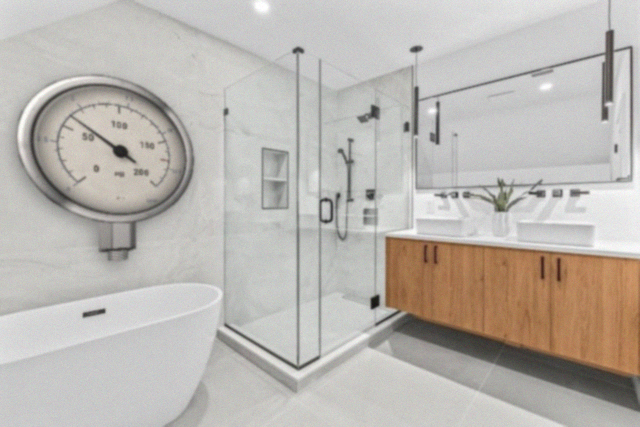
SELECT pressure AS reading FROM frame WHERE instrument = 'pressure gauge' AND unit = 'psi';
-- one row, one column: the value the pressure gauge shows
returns 60 psi
